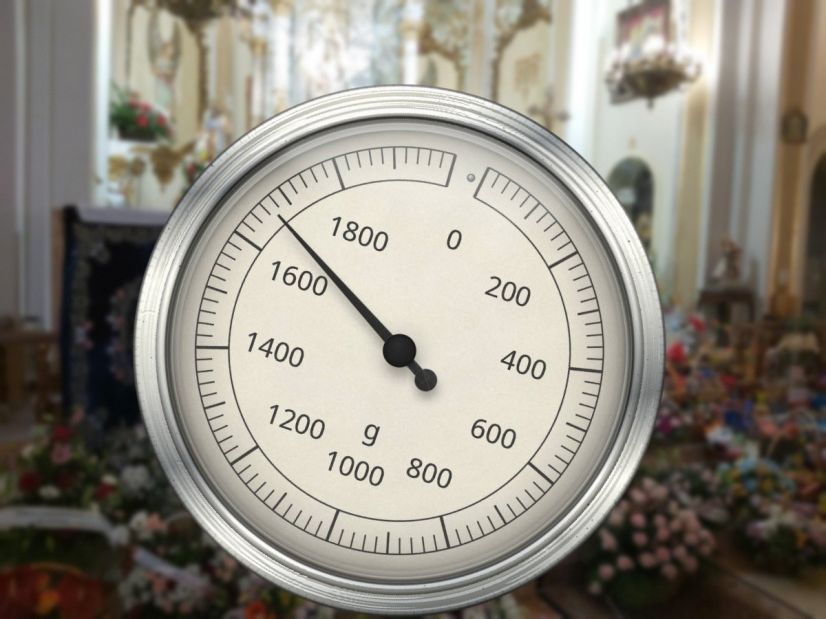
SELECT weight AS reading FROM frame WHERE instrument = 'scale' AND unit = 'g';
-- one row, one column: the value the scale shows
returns 1670 g
